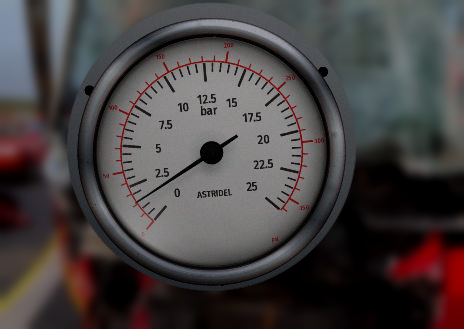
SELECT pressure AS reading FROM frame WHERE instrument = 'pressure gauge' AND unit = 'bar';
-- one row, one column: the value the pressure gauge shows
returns 1.5 bar
